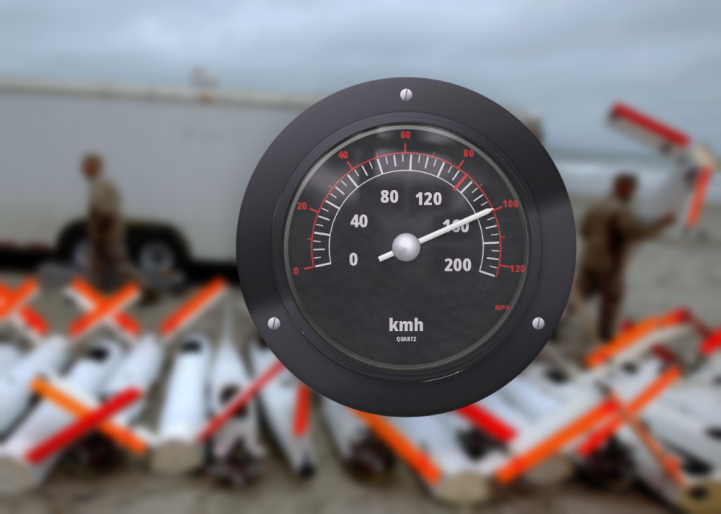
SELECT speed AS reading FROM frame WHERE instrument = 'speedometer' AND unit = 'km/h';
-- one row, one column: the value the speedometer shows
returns 160 km/h
